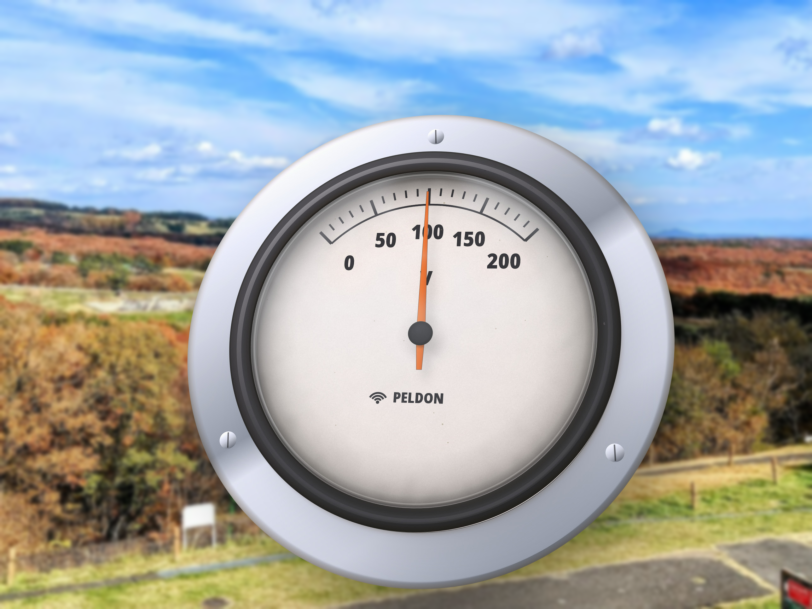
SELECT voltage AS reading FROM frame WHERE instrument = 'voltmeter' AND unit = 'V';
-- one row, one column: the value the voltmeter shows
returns 100 V
